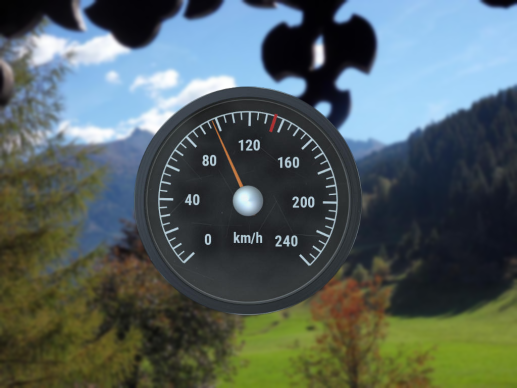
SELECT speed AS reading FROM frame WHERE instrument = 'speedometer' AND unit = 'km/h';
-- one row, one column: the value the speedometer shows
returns 97.5 km/h
